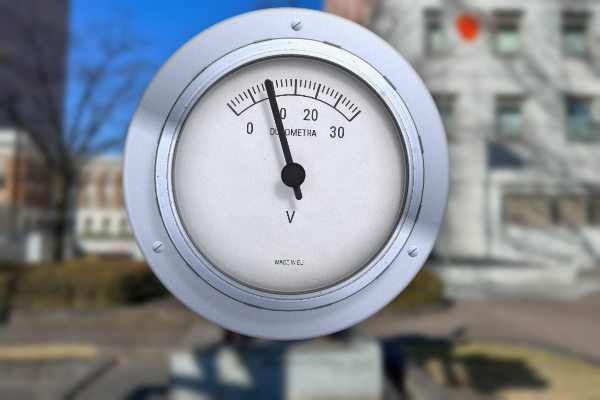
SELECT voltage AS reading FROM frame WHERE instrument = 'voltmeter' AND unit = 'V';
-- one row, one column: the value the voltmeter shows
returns 9 V
